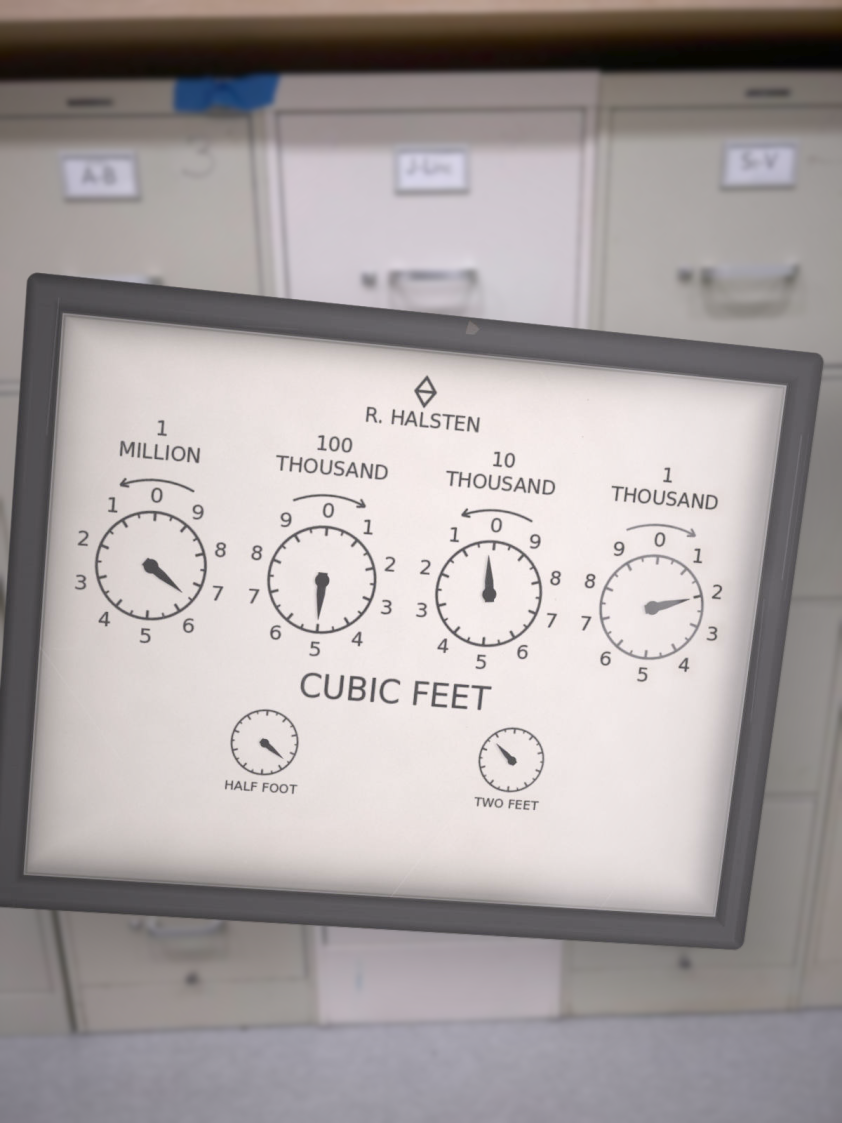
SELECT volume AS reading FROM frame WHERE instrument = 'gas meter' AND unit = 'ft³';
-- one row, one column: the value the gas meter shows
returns 650200 ft³
